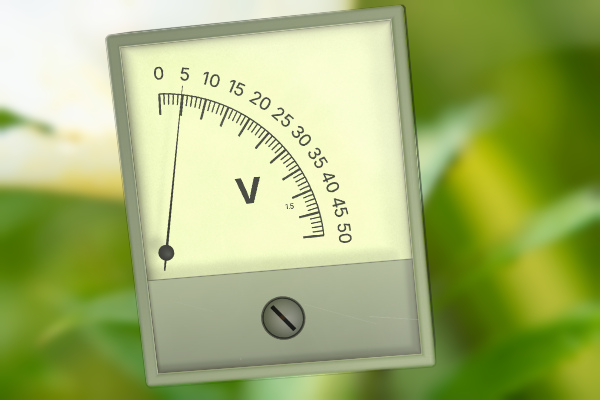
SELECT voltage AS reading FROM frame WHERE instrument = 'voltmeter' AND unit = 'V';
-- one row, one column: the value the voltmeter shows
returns 5 V
